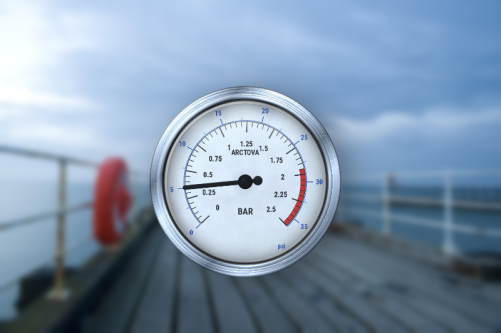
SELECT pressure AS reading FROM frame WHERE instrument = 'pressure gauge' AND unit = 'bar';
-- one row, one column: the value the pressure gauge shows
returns 0.35 bar
